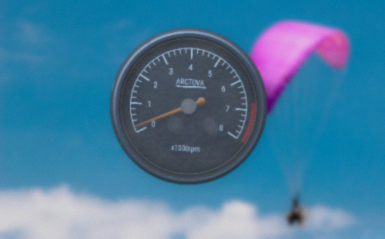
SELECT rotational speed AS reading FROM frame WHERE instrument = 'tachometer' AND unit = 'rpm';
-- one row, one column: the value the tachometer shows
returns 200 rpm
